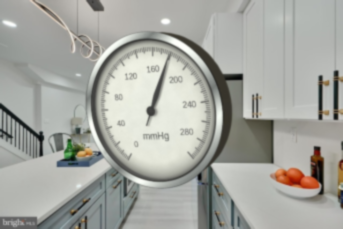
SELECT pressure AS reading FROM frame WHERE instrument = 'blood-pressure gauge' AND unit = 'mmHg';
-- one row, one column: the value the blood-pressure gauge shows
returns 180 mmHg
